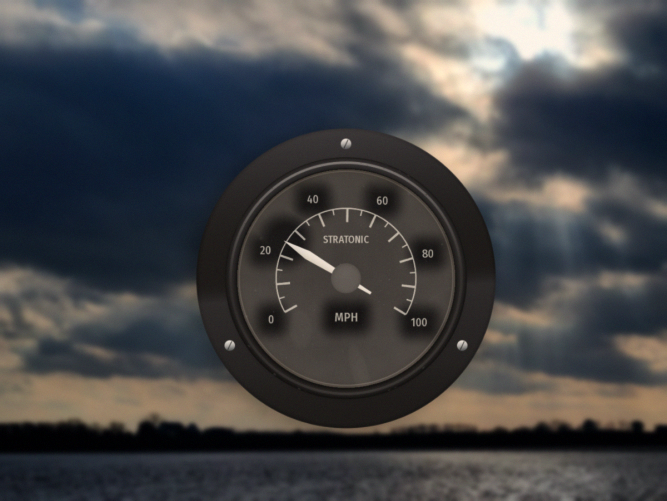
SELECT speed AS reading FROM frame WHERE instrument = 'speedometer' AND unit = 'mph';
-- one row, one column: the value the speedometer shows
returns 25 mph
